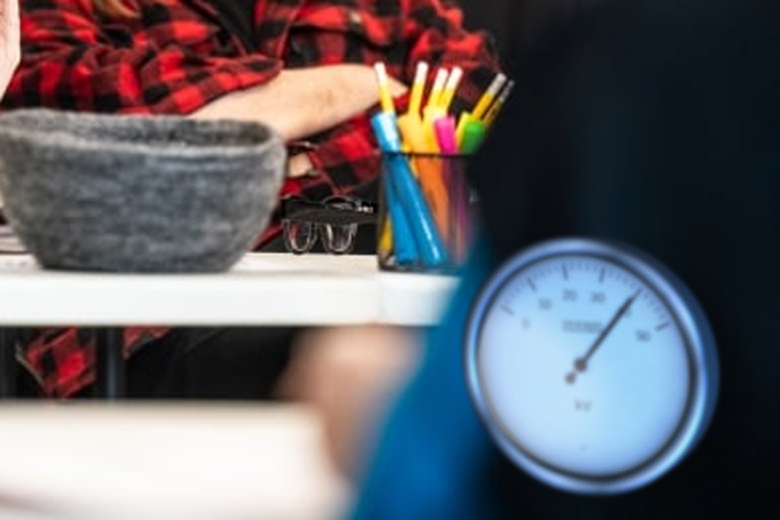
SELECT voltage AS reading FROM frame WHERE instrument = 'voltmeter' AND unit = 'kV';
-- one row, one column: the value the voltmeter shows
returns 40 kV
